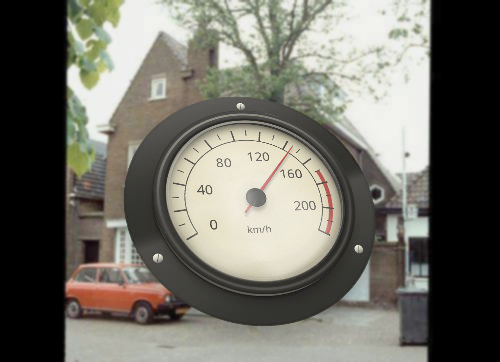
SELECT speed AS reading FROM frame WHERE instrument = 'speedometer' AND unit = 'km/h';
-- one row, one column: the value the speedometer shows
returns 145 km/h
